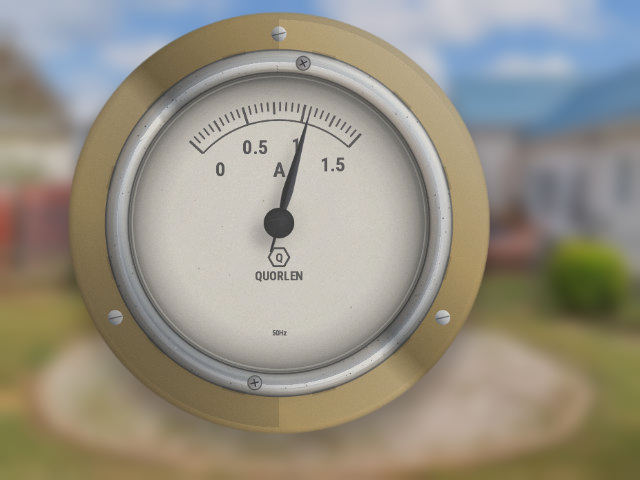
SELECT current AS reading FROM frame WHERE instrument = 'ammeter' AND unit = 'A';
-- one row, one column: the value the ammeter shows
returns 1.05 A
